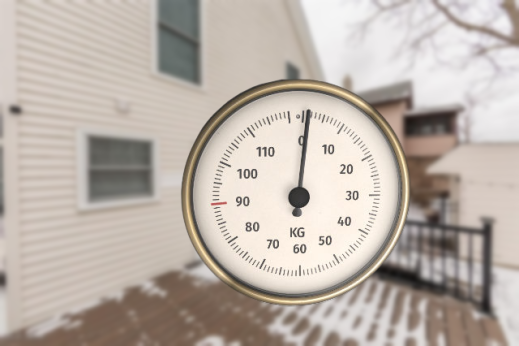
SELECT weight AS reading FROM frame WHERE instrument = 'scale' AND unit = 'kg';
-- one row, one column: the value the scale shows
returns 1 kg
